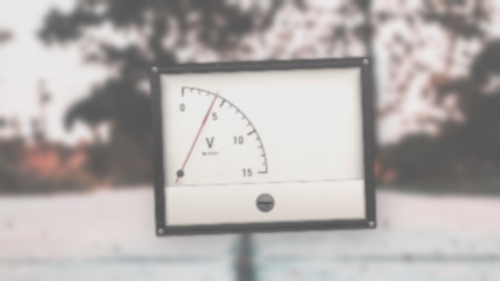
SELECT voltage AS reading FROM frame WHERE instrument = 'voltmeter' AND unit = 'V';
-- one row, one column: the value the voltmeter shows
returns 4 V
